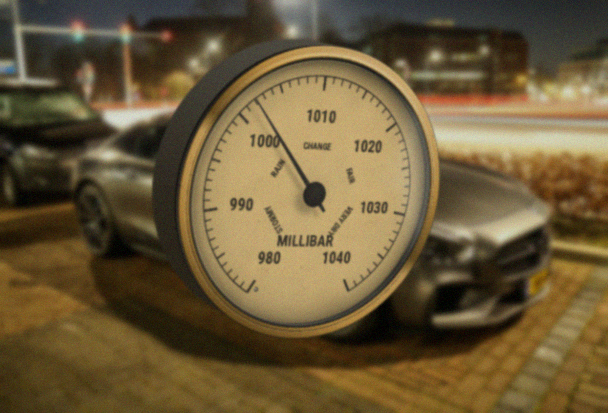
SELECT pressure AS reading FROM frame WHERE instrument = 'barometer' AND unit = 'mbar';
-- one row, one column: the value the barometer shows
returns 1002 mbar
